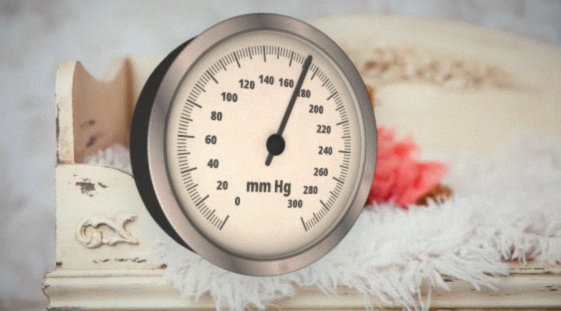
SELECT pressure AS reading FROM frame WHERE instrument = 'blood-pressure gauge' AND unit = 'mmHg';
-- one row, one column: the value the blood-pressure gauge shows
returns 170 mmHg
